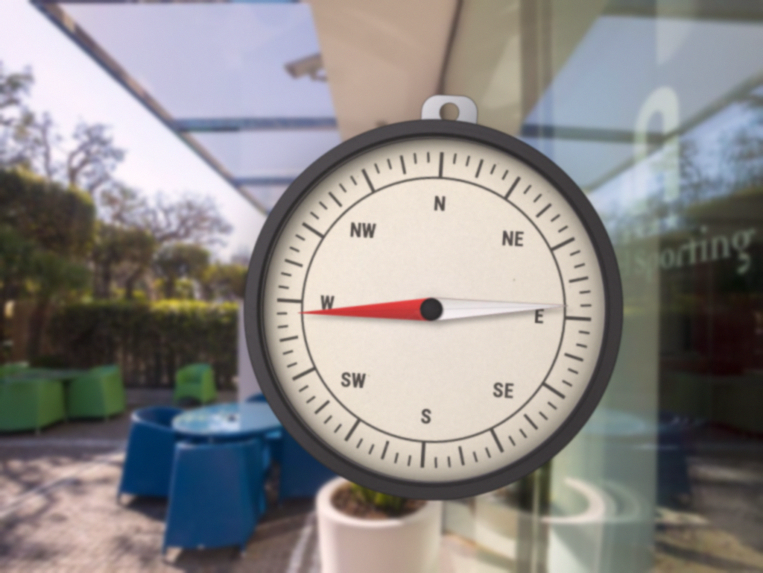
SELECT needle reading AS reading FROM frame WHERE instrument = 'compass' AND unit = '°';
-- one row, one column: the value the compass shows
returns 265 °
